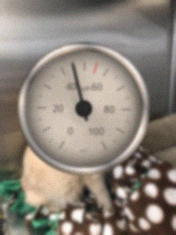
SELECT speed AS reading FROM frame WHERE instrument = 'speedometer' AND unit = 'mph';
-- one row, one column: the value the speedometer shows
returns 45 mph
